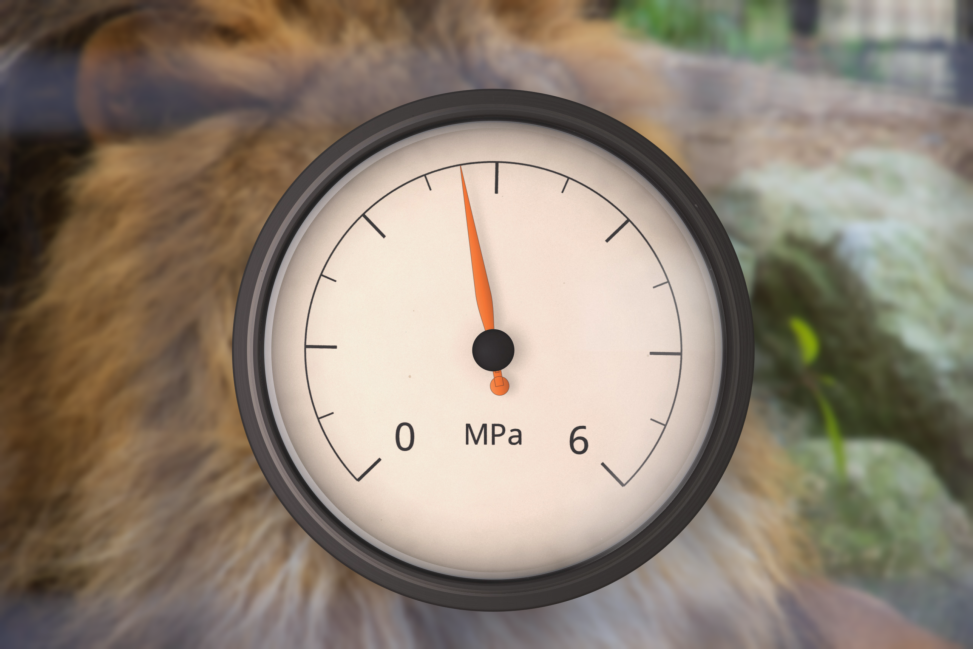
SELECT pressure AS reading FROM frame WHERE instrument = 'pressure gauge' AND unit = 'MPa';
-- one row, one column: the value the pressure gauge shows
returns 2.75 MPa
